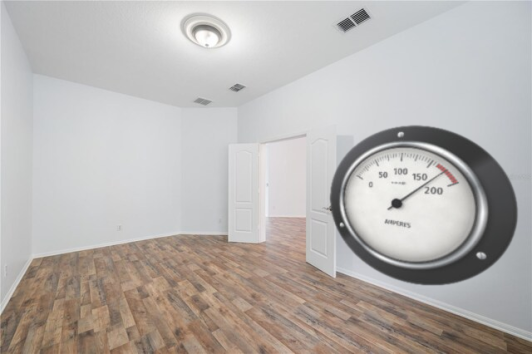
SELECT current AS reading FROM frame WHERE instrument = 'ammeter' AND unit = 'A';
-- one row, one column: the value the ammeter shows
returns 175 A
